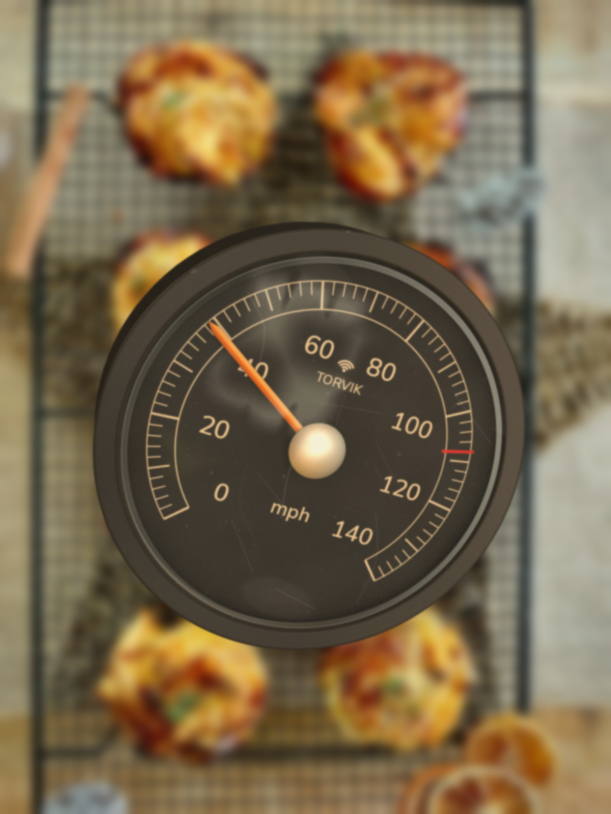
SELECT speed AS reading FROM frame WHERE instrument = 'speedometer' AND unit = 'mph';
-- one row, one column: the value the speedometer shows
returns 39 mph
